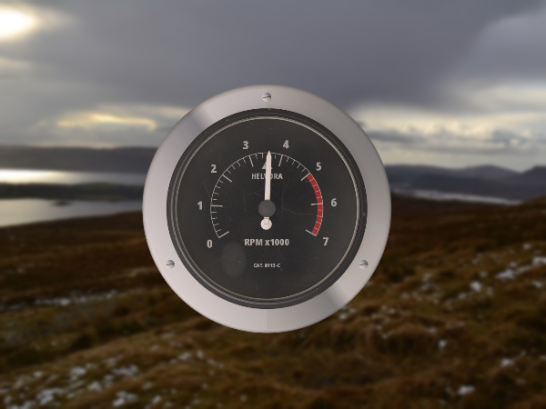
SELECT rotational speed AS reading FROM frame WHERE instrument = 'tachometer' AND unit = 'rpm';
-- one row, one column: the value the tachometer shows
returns 3600 rpm
